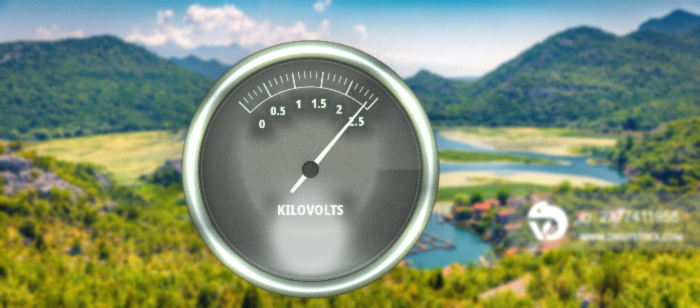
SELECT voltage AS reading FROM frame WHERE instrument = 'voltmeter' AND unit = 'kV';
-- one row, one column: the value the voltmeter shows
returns 2.4 kV
